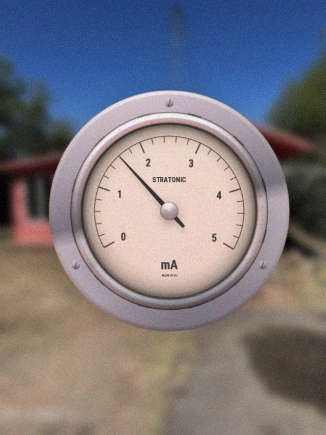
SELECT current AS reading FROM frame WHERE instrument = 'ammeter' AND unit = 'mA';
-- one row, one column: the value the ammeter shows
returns 1.6 mA
